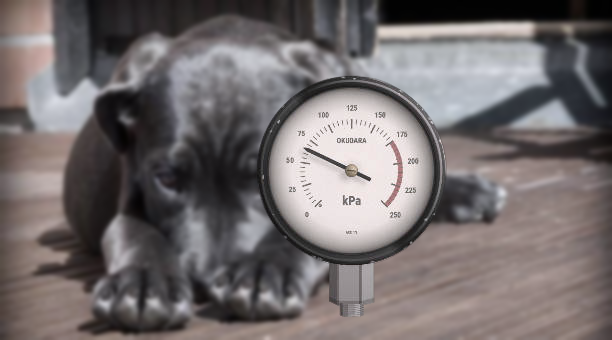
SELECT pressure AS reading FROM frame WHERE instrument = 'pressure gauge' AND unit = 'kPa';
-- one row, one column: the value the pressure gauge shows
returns 65 kPa
